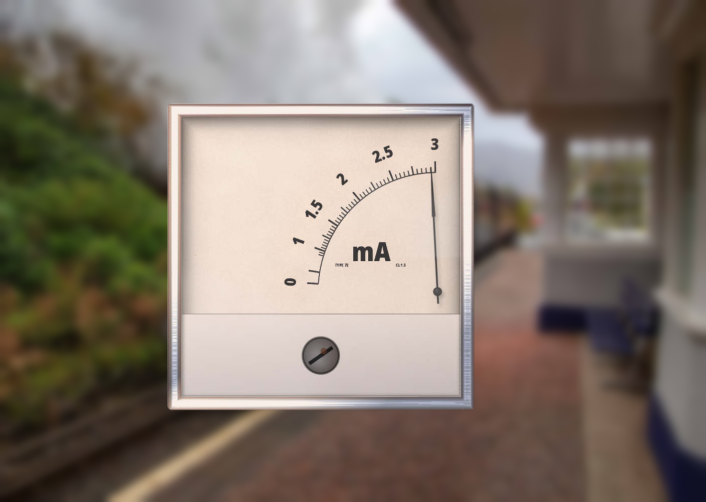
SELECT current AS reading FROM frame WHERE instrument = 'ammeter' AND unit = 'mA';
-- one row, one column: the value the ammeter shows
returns 2.95 mA
